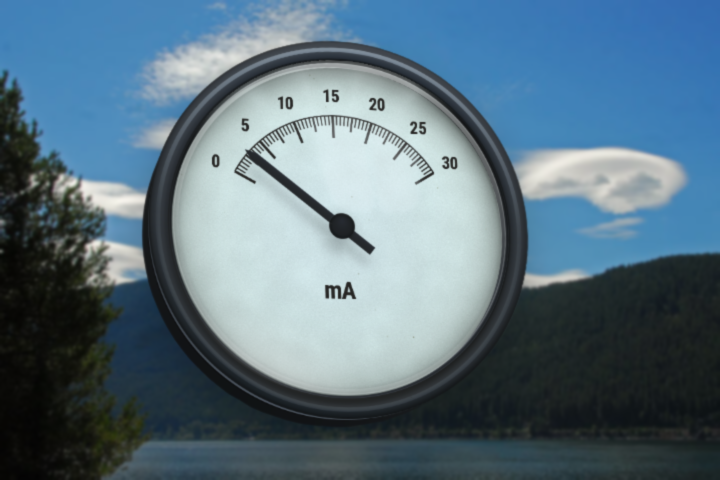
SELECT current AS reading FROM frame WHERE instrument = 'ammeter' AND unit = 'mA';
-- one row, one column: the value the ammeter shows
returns 2.5 mA
